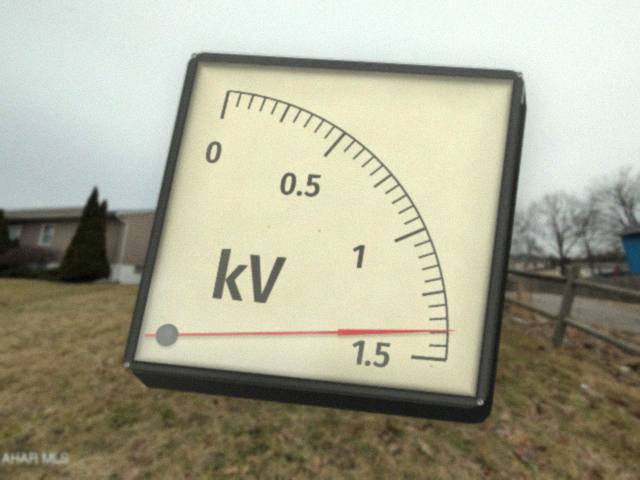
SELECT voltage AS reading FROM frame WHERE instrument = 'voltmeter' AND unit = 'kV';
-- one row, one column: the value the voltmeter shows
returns 1.4 kV
